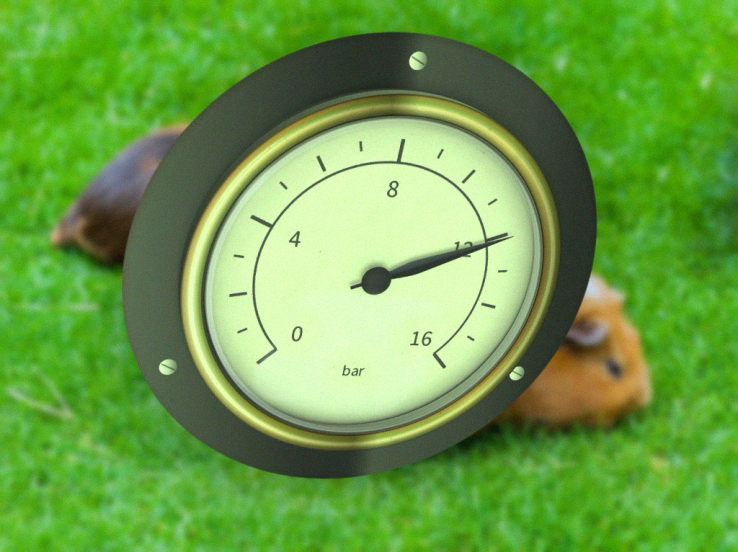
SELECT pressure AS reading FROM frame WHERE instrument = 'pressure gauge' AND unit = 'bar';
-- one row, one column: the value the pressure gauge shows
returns 12 bar
